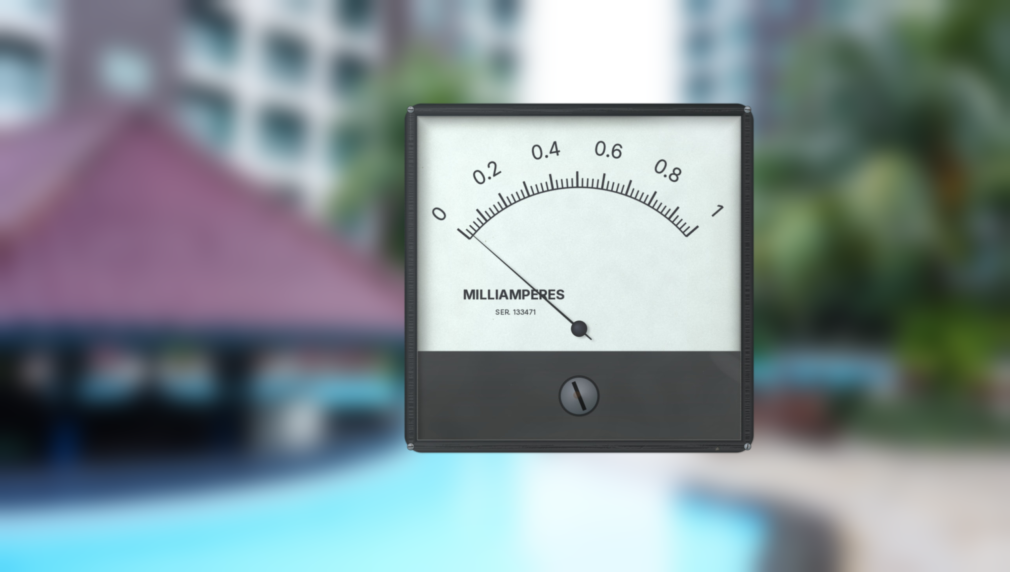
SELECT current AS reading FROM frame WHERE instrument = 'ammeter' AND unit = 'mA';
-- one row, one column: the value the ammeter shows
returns 0.02 mA
